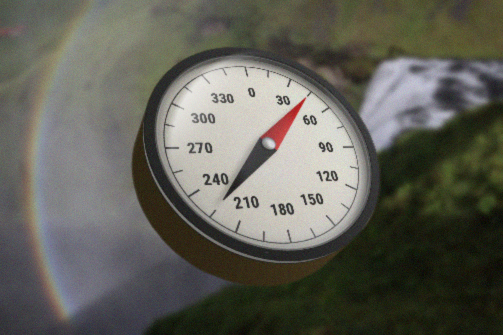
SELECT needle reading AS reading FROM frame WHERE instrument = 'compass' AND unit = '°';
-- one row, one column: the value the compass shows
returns 45 °
